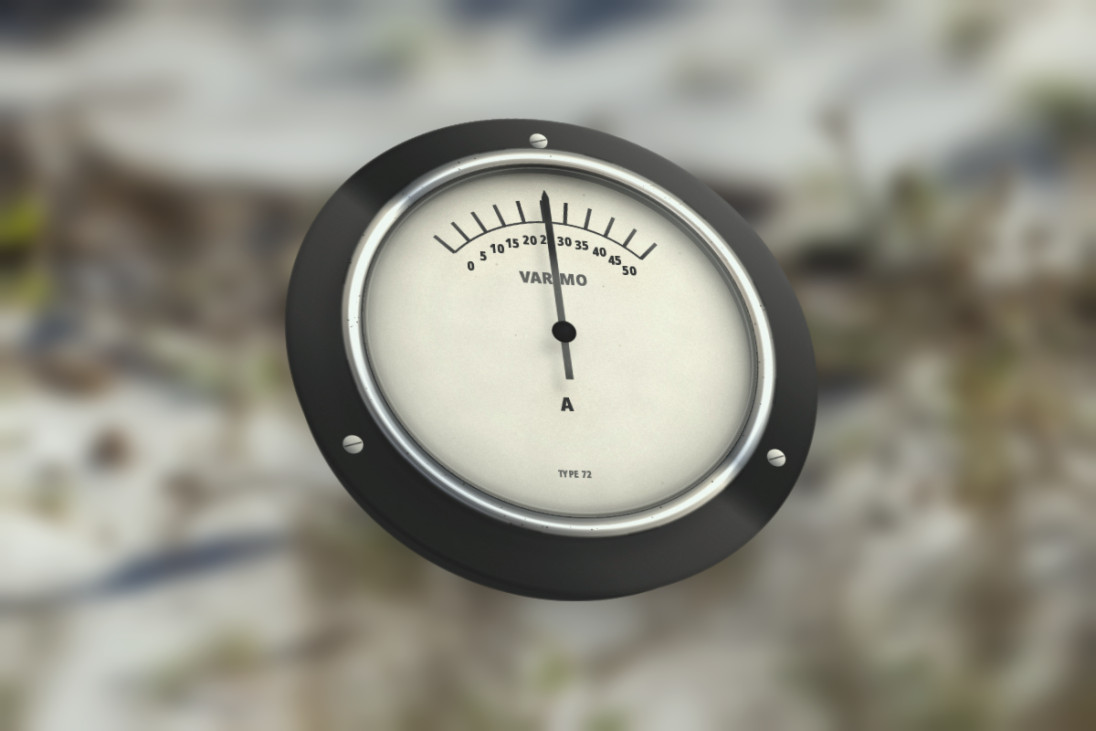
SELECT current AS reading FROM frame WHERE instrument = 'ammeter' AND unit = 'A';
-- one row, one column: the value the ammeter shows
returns 25 A
